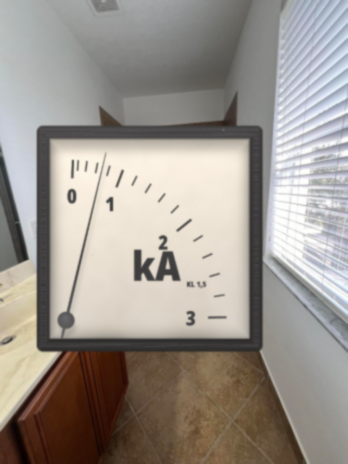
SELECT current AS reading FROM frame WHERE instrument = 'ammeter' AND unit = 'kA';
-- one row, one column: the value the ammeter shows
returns 0.7 kA
